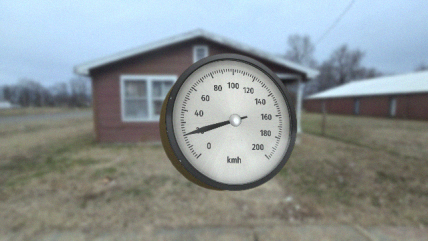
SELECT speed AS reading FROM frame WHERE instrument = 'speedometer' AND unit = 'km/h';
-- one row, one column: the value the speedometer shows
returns 20 km/h
